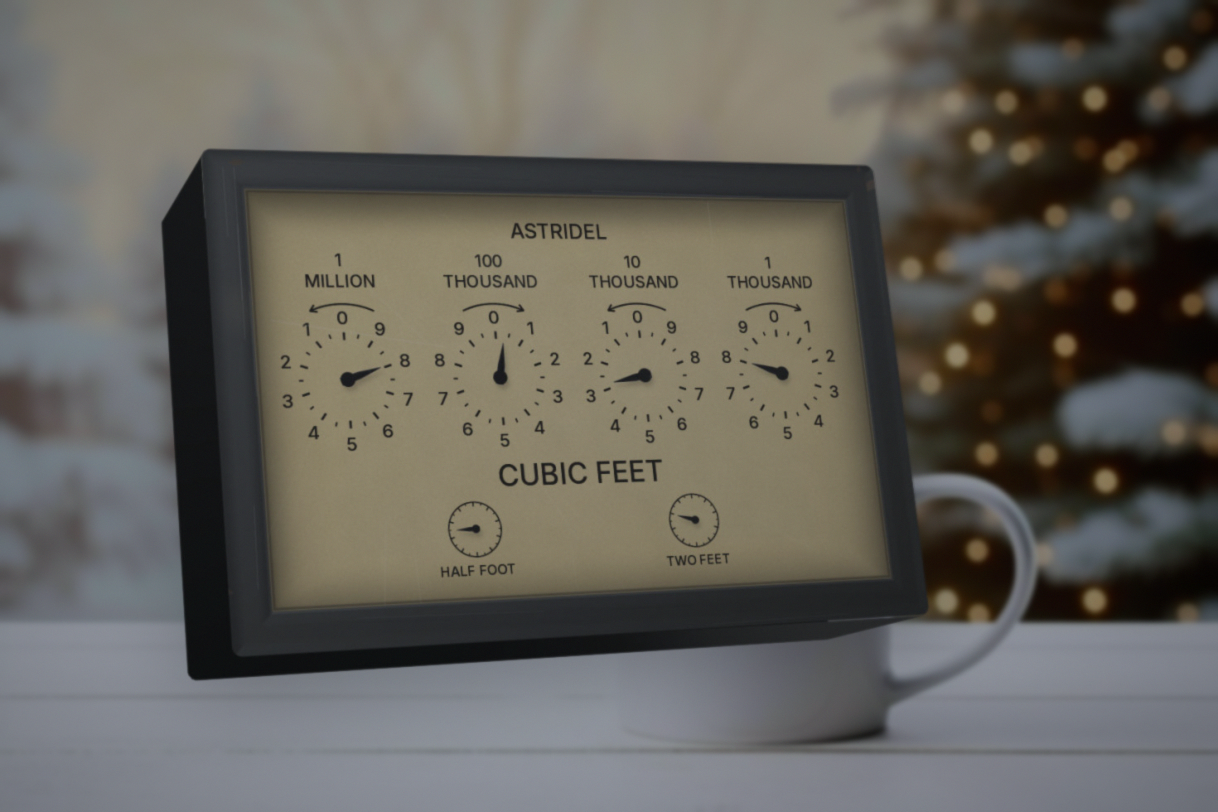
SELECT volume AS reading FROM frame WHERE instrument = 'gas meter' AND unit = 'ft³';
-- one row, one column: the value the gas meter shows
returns 802800 ft³
